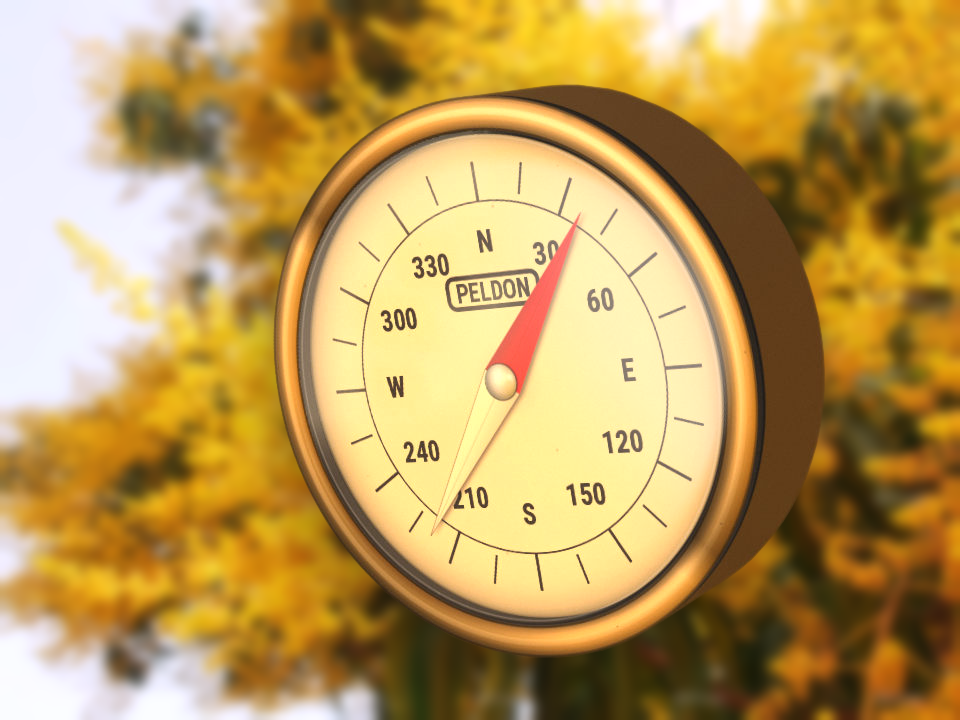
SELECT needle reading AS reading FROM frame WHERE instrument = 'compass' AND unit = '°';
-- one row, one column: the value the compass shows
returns 37.5 °
